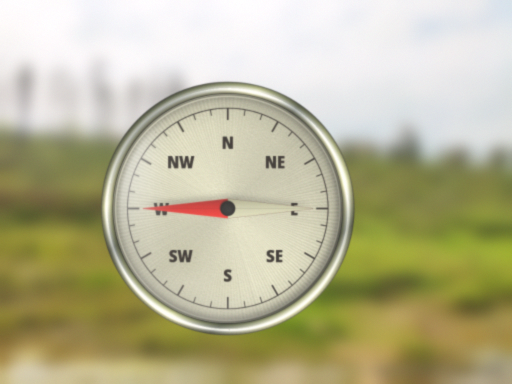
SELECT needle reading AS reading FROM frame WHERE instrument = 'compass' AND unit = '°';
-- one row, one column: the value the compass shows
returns 270 °
